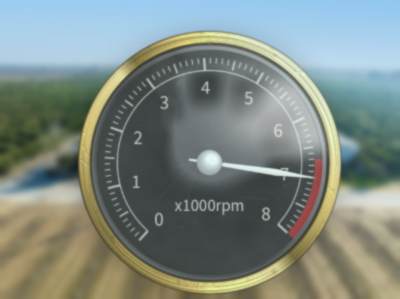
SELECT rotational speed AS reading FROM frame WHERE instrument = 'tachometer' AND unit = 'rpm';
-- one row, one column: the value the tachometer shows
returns 7000 rpm
